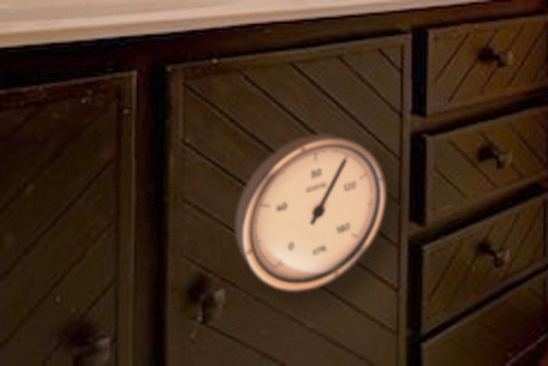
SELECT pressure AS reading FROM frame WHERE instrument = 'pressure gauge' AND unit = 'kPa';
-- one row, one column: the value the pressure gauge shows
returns 100 kPa
